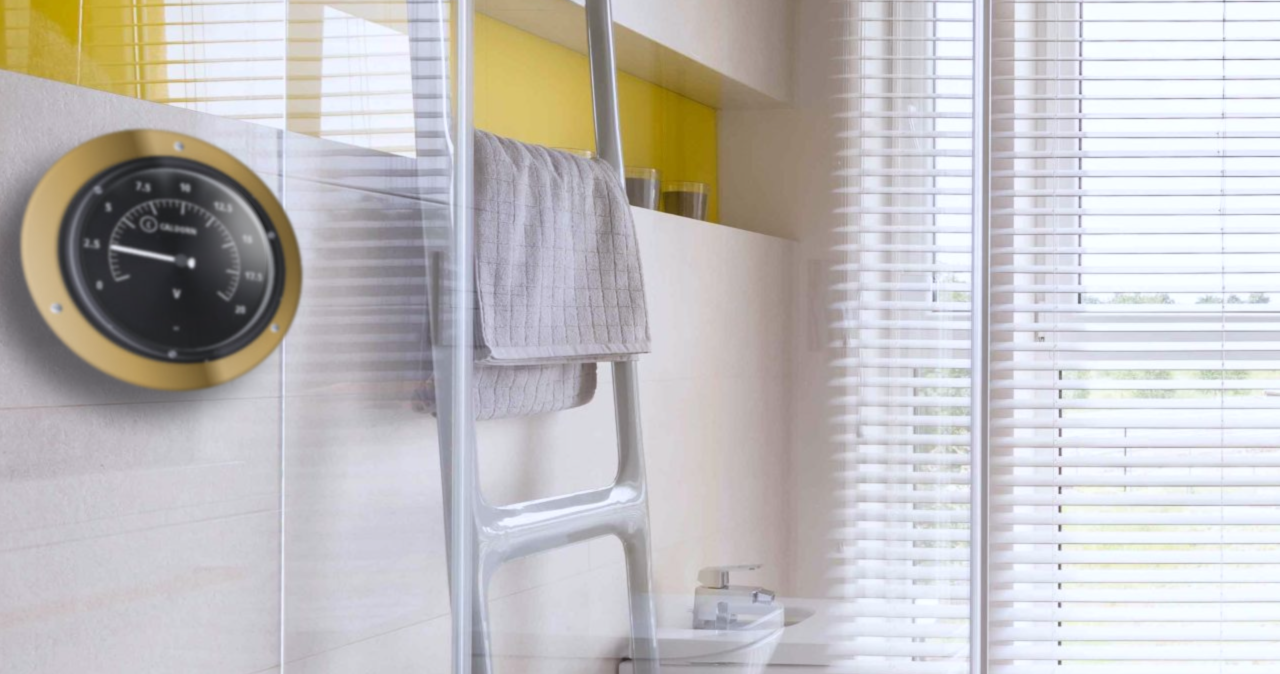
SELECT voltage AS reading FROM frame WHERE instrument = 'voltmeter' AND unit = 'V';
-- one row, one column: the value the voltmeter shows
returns 2.5 V
